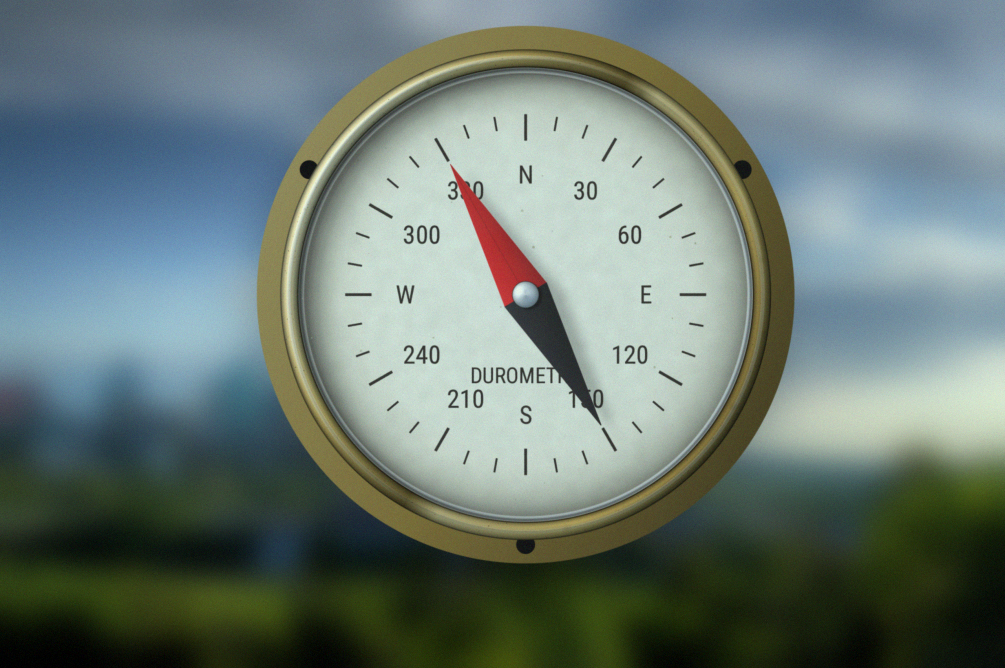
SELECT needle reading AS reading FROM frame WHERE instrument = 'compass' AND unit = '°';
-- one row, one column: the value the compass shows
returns 330 °
